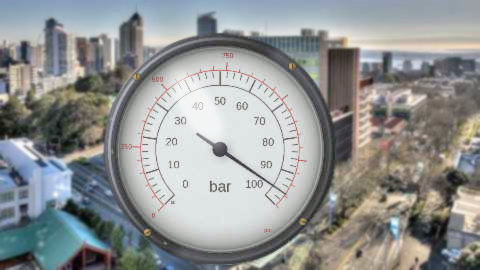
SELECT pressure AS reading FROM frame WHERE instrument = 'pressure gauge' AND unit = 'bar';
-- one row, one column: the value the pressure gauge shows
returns 96 bar
